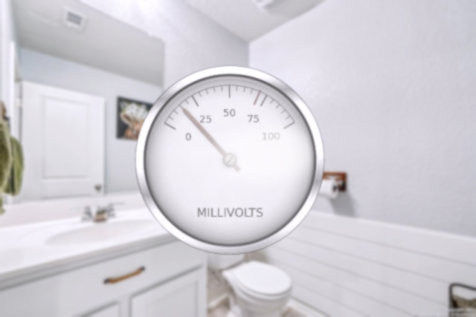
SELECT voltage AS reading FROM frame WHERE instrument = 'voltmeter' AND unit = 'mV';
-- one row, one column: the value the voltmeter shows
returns 15 mV
